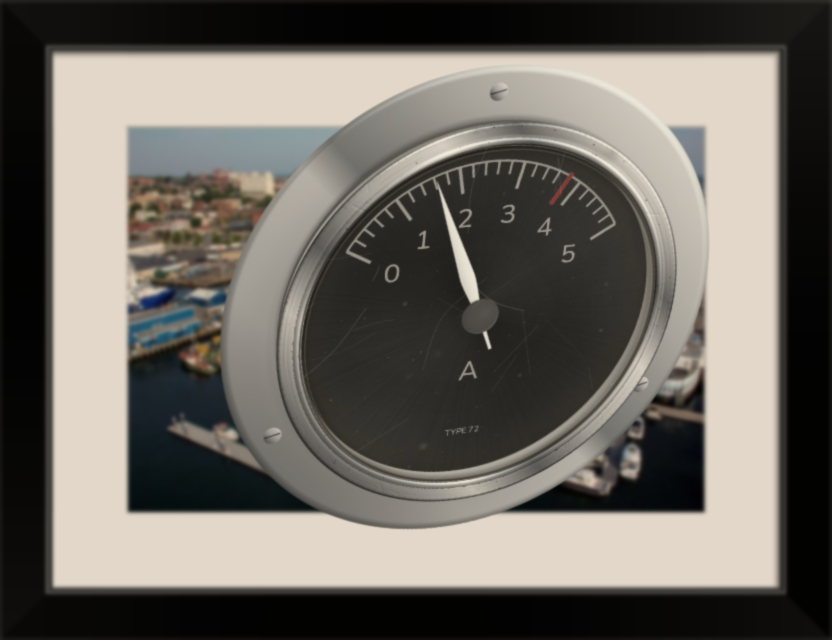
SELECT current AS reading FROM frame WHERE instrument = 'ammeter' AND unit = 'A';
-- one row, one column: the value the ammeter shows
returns 1.6 A
